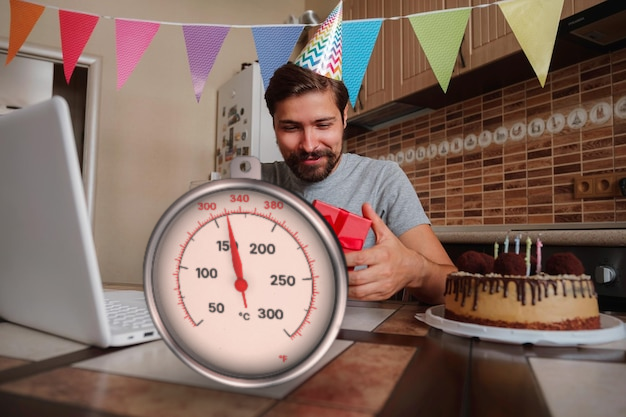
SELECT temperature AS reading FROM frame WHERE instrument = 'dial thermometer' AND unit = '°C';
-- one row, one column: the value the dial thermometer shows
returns 162.5 °C
